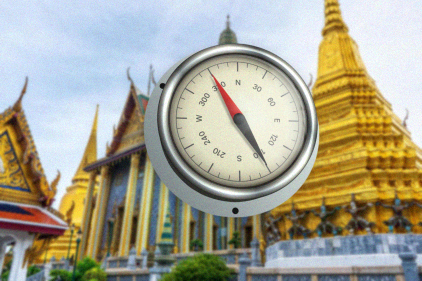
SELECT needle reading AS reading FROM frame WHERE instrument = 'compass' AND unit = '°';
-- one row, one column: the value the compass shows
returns 330 °
